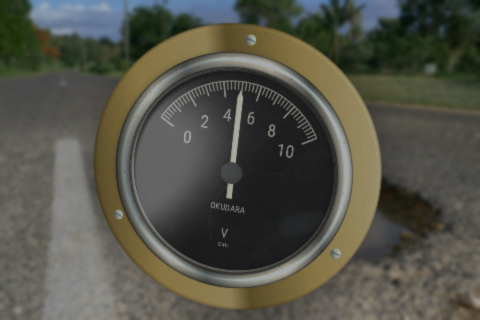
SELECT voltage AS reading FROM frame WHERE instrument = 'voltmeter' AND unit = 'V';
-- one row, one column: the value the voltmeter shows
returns 5 V
